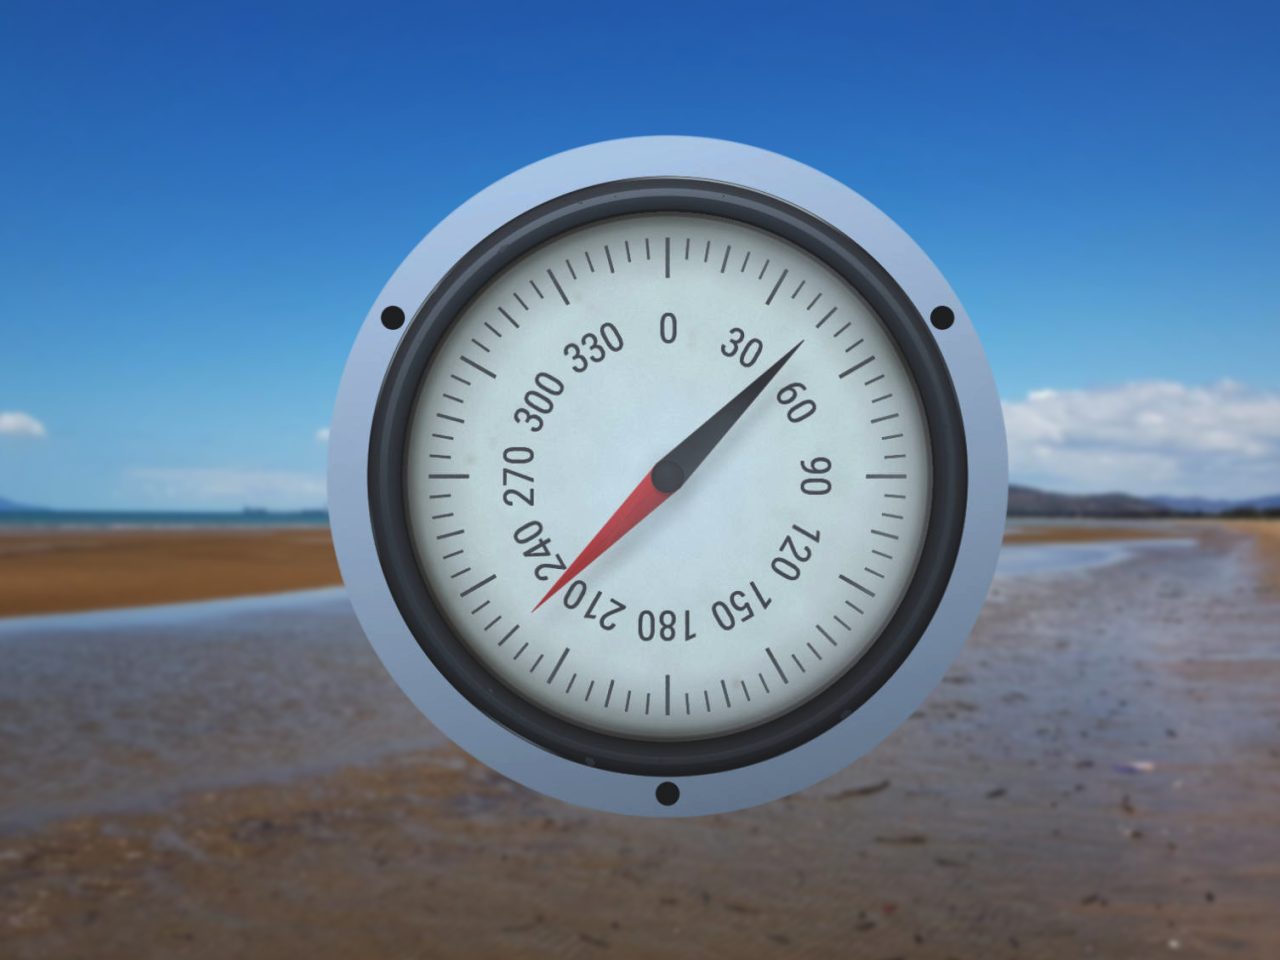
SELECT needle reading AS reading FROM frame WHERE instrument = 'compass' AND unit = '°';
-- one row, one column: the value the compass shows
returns 225 °
